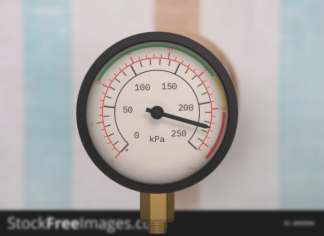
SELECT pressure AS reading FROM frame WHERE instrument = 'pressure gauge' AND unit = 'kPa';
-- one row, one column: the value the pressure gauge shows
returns 225 kPa
